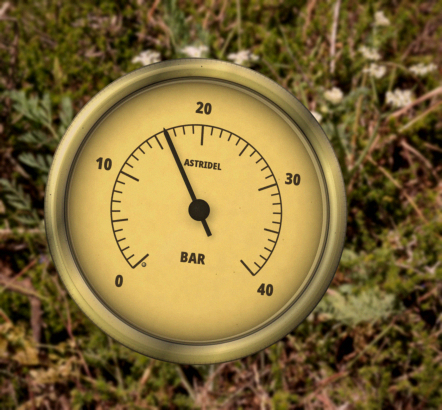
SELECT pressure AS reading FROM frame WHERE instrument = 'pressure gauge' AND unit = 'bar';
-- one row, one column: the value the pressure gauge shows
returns 16 bar
